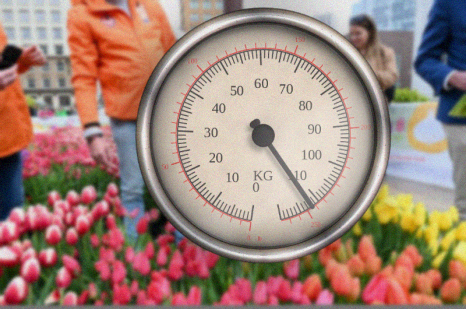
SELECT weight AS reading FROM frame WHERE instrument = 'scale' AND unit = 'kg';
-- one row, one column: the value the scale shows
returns 112 kg
